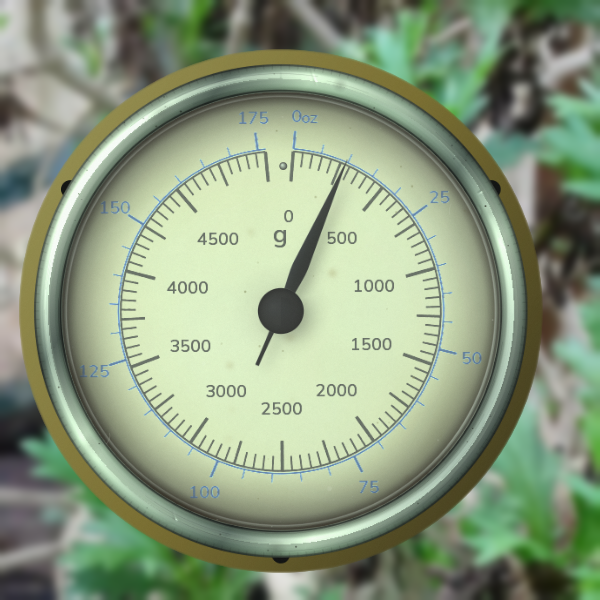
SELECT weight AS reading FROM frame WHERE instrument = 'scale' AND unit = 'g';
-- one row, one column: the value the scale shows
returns 275 g
